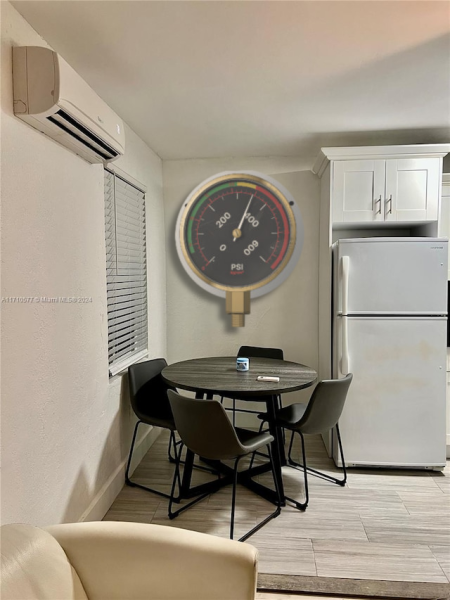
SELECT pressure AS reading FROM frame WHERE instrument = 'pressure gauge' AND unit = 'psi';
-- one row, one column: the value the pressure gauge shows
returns 350 psi
